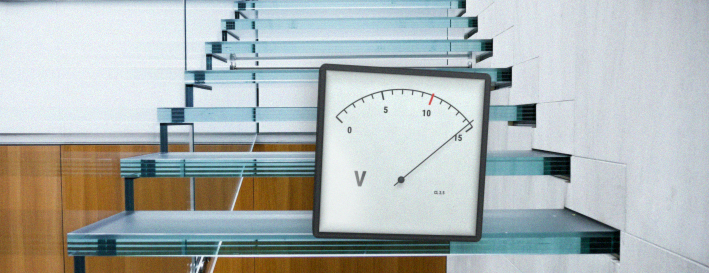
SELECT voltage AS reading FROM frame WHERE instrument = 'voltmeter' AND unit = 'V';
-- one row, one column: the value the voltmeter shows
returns 14.5 V
